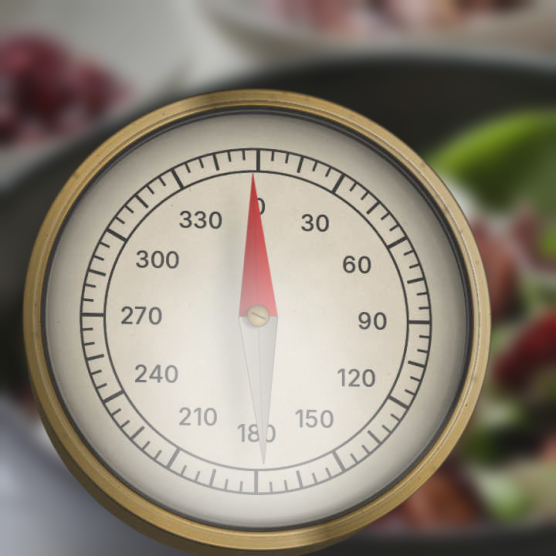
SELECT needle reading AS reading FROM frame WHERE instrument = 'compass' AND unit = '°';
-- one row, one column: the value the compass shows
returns 357.5 °
